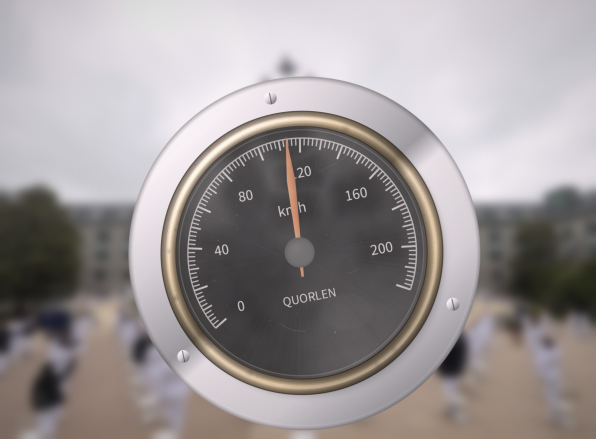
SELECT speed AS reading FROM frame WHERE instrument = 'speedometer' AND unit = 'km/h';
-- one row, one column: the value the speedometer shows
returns 114 km/h
